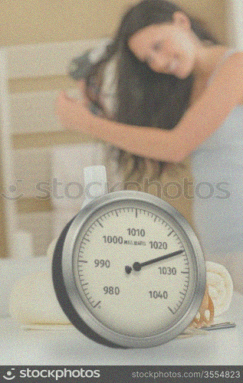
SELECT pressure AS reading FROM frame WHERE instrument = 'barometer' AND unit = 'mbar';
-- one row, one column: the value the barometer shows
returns 1025 mbar
